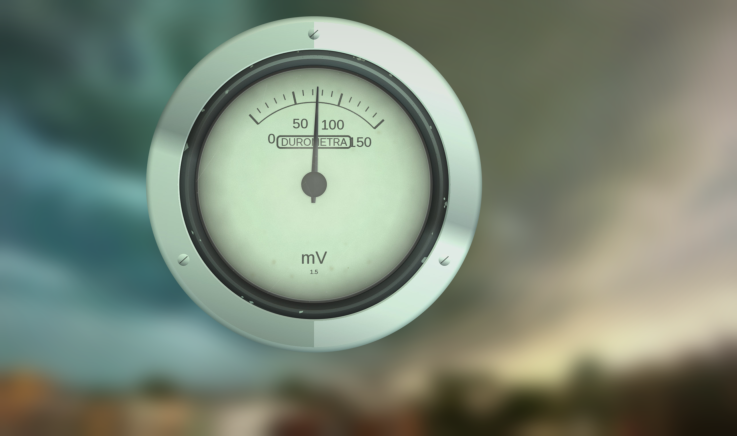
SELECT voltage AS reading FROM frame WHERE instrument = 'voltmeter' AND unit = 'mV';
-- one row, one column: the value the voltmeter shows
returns 75 mV
